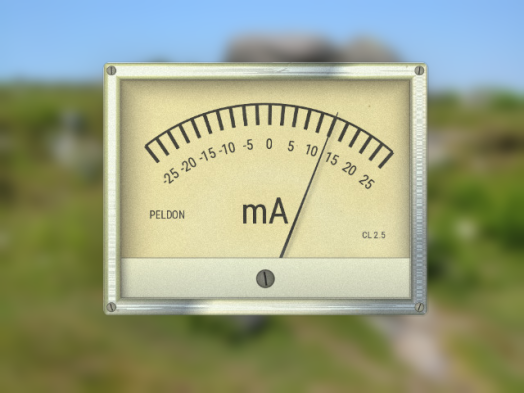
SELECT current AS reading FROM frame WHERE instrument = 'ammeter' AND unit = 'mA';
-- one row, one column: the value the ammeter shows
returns 12.5 mA
